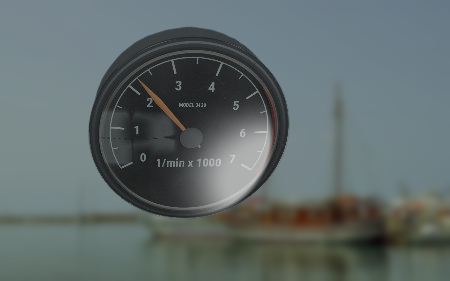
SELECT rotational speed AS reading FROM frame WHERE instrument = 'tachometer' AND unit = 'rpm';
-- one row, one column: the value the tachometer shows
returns 2250 rpm
